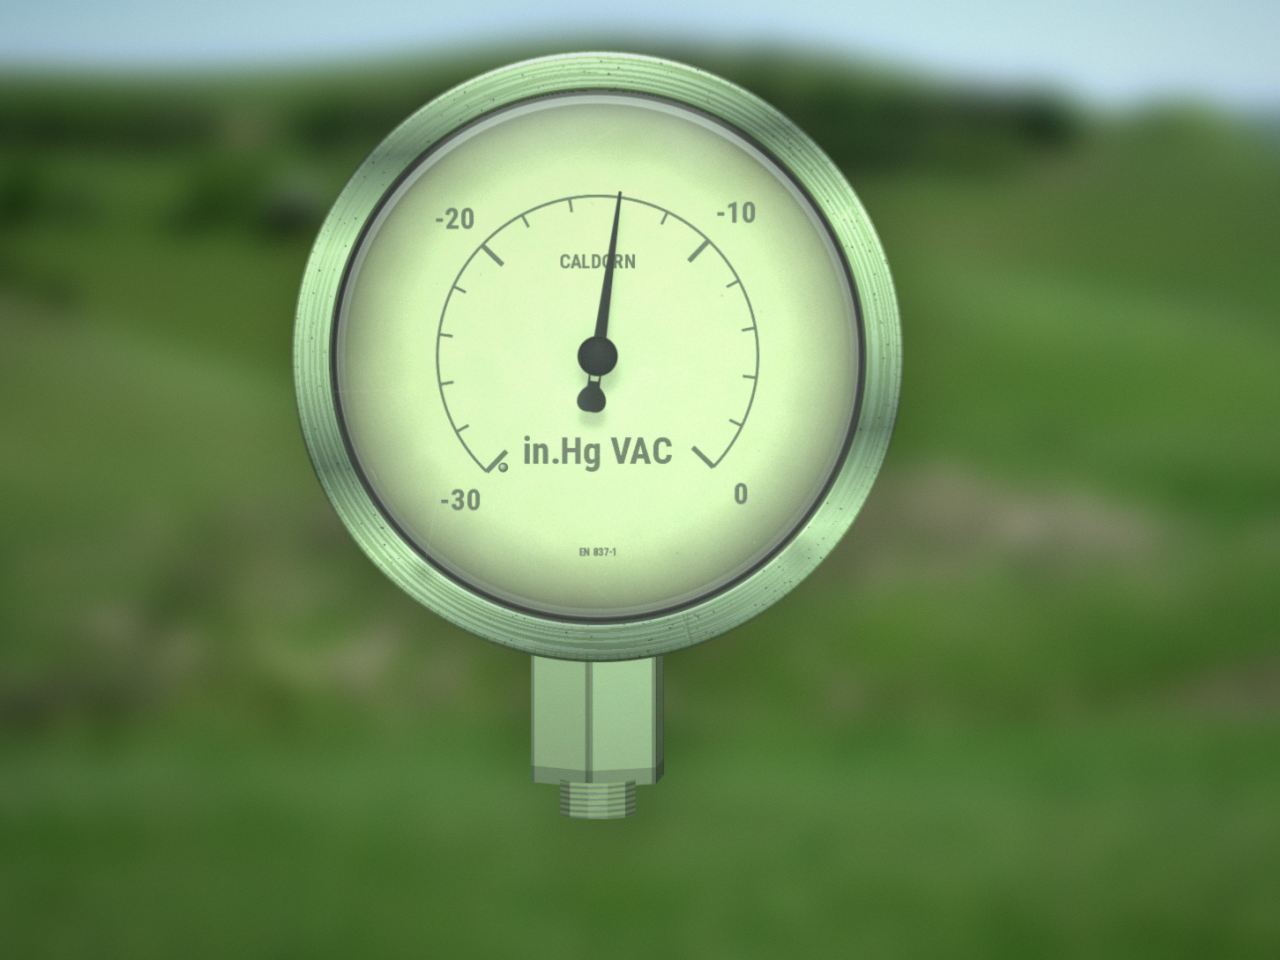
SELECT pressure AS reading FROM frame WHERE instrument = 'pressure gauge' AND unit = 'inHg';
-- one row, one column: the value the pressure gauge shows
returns -14 inHg
